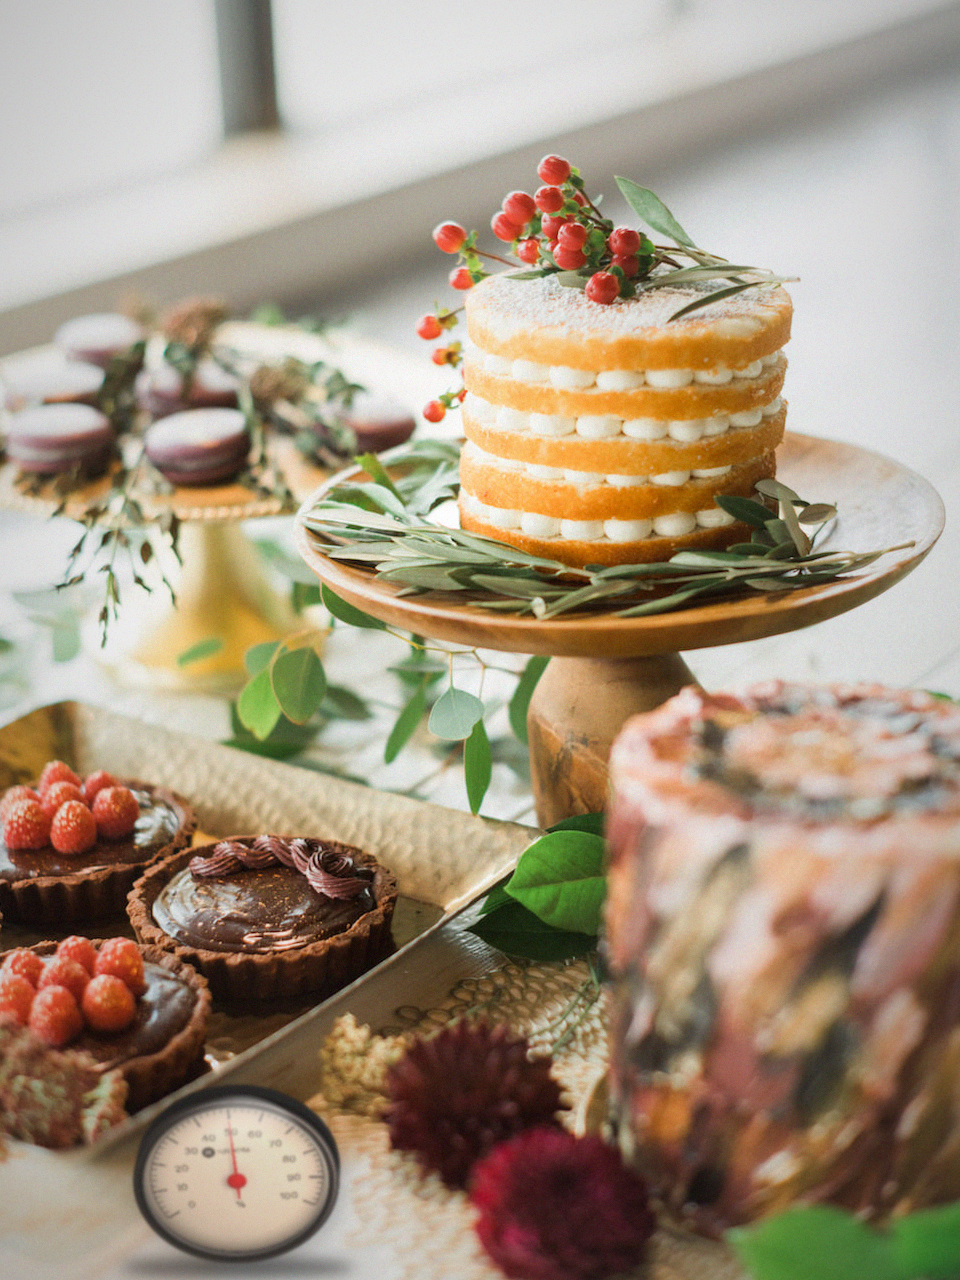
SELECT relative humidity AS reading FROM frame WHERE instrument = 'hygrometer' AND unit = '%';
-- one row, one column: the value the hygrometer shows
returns 50 %
